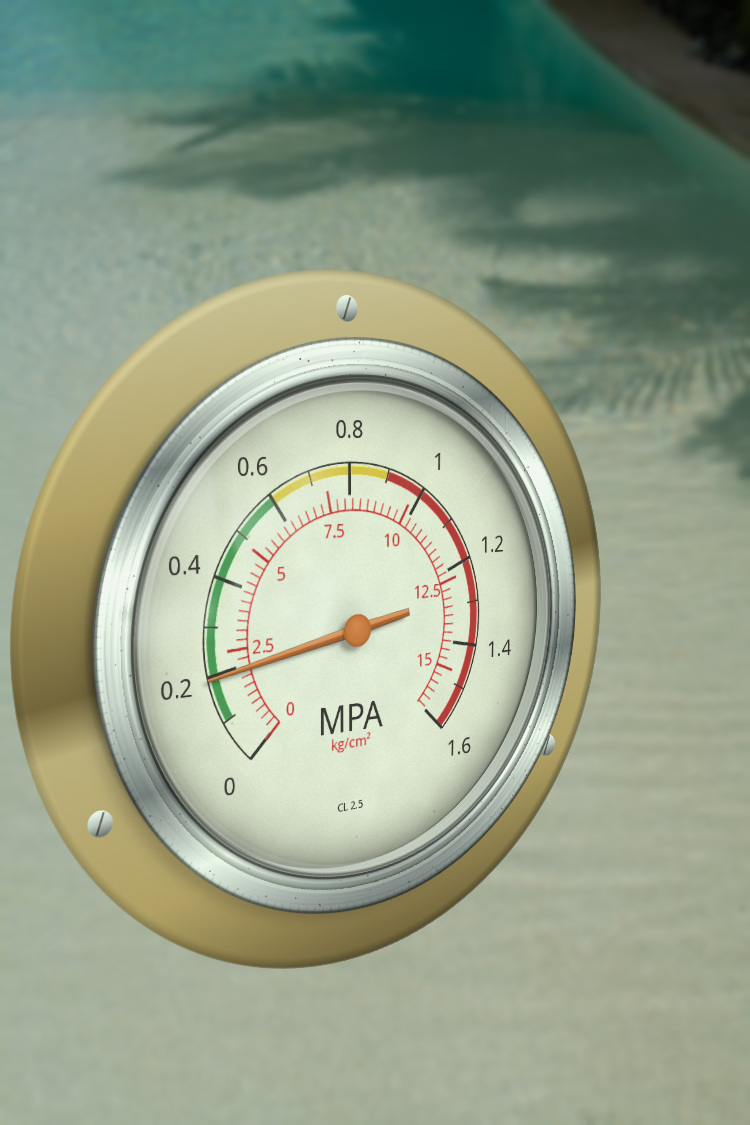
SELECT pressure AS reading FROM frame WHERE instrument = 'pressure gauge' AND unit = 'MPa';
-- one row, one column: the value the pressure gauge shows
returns 0.2 MPa
